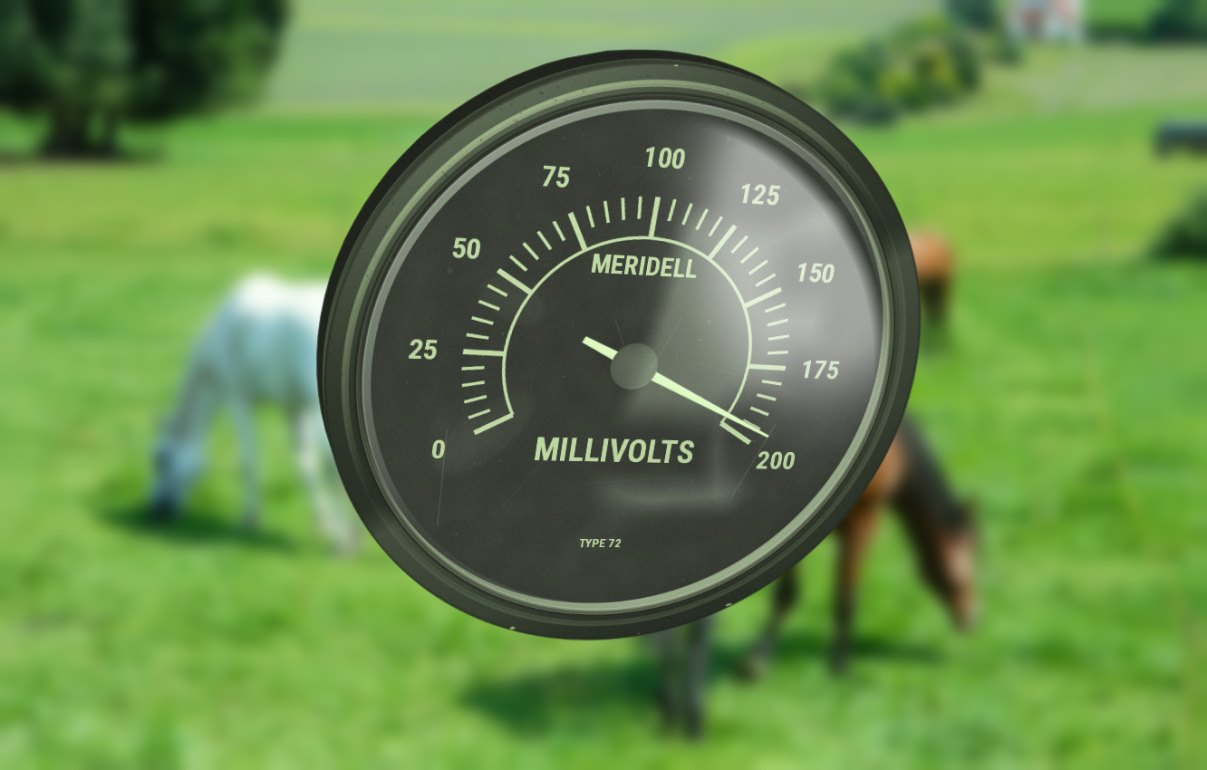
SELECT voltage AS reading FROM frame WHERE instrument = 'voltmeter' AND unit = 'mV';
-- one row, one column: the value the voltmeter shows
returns 195 mV
